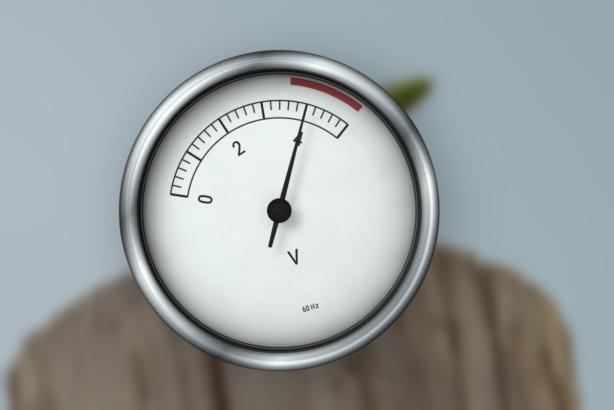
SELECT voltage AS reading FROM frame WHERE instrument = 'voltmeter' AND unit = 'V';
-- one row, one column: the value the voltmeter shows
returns 4 V
